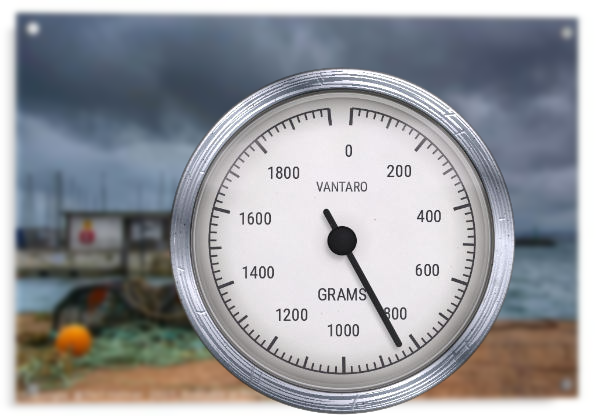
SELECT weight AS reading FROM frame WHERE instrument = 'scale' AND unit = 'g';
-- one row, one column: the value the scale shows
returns 840 g
